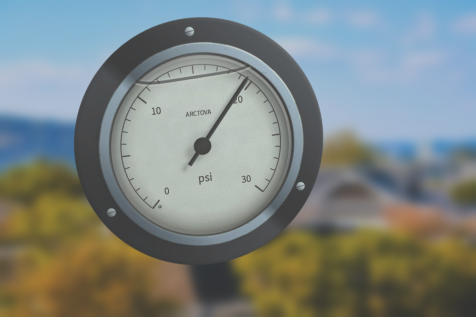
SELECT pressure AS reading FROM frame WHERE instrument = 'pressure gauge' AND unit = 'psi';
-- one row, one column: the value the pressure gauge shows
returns 19.5 psi
